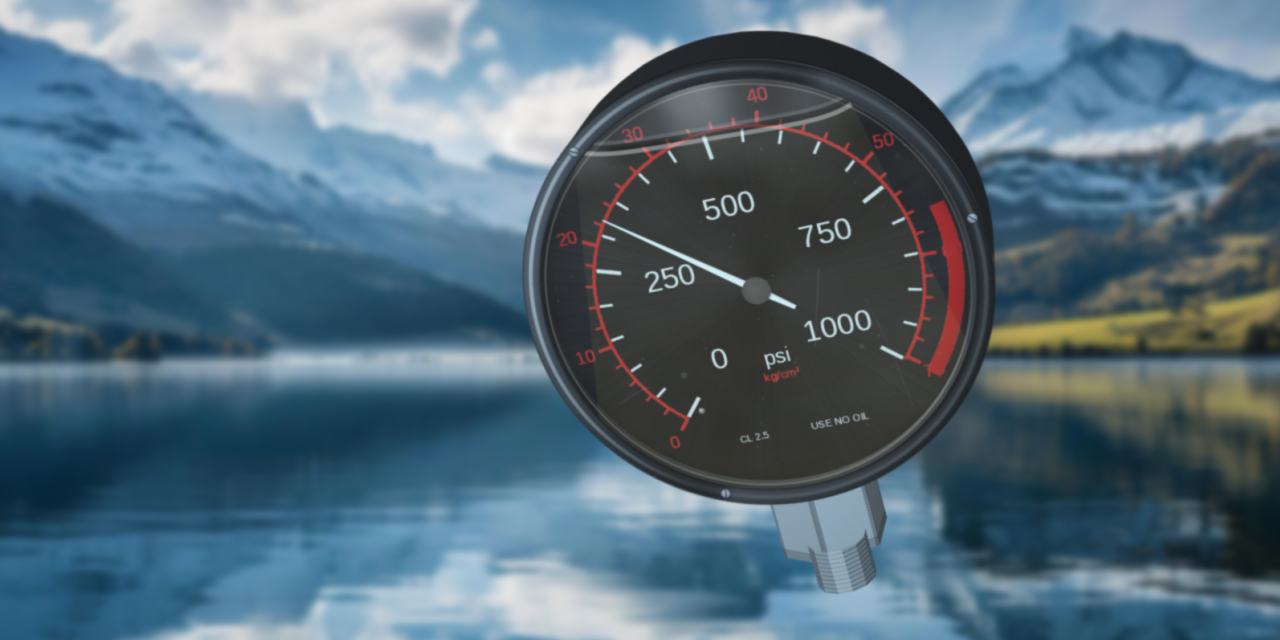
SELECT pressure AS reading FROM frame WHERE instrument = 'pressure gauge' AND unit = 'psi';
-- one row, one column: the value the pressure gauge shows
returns 325 psi
